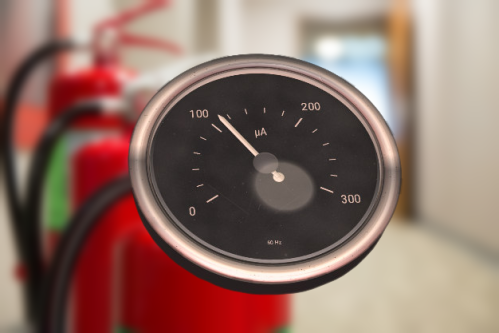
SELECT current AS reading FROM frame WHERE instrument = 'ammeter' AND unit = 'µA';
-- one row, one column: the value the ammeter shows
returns 110 µA
